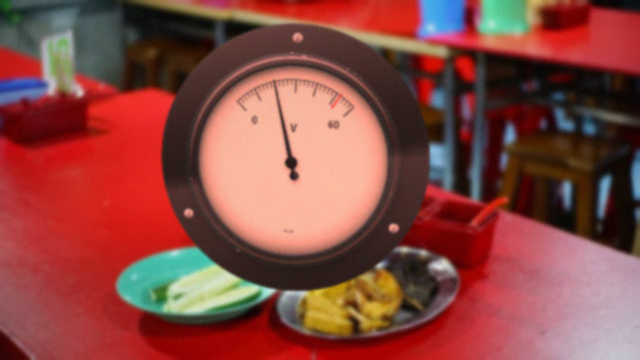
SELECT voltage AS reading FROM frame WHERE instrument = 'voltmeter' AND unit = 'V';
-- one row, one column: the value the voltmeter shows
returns 20 V
